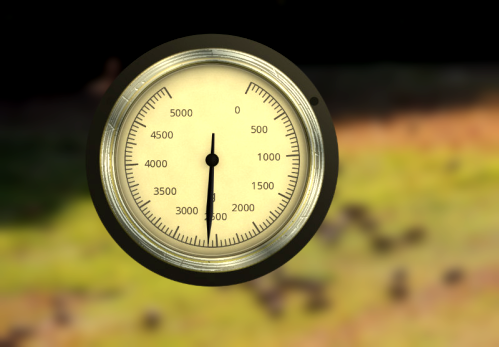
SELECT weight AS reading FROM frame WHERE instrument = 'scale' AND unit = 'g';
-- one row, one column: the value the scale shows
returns 2600 g
